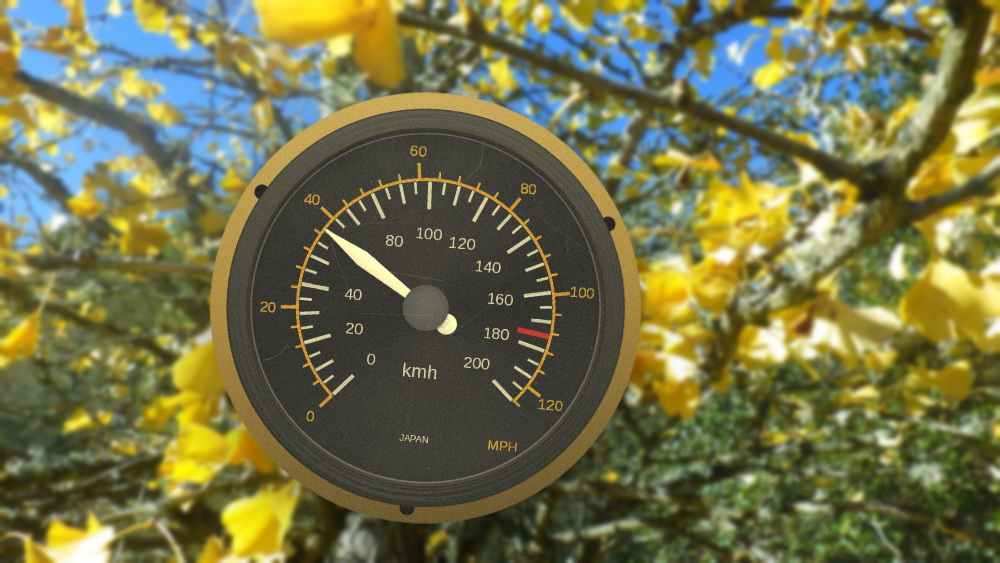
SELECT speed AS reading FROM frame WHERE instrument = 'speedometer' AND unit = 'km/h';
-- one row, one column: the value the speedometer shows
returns 60 km/h
